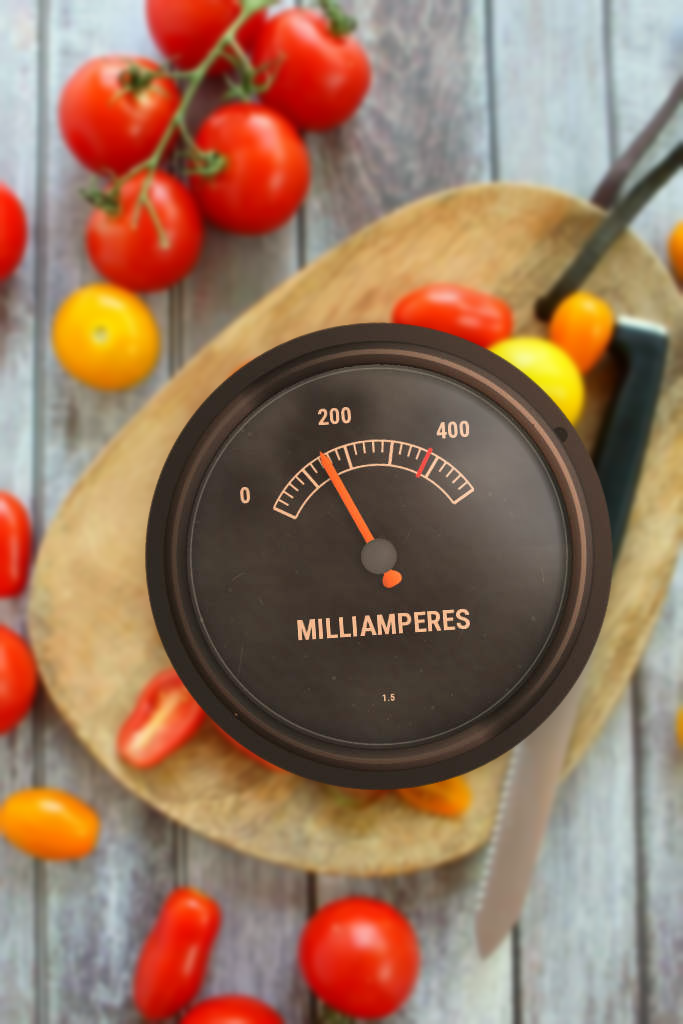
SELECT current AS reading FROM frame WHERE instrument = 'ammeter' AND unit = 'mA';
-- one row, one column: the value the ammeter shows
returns 150 mA
